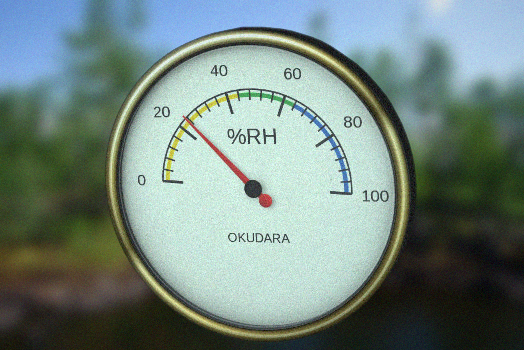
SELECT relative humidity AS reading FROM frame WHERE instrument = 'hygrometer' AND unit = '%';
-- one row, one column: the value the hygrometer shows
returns 24 %
